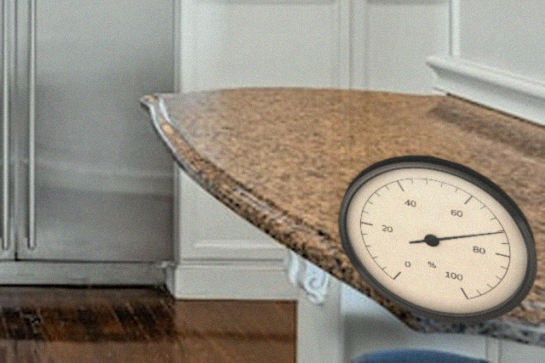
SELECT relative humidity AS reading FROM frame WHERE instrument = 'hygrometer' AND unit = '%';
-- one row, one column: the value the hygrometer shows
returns 72 %
